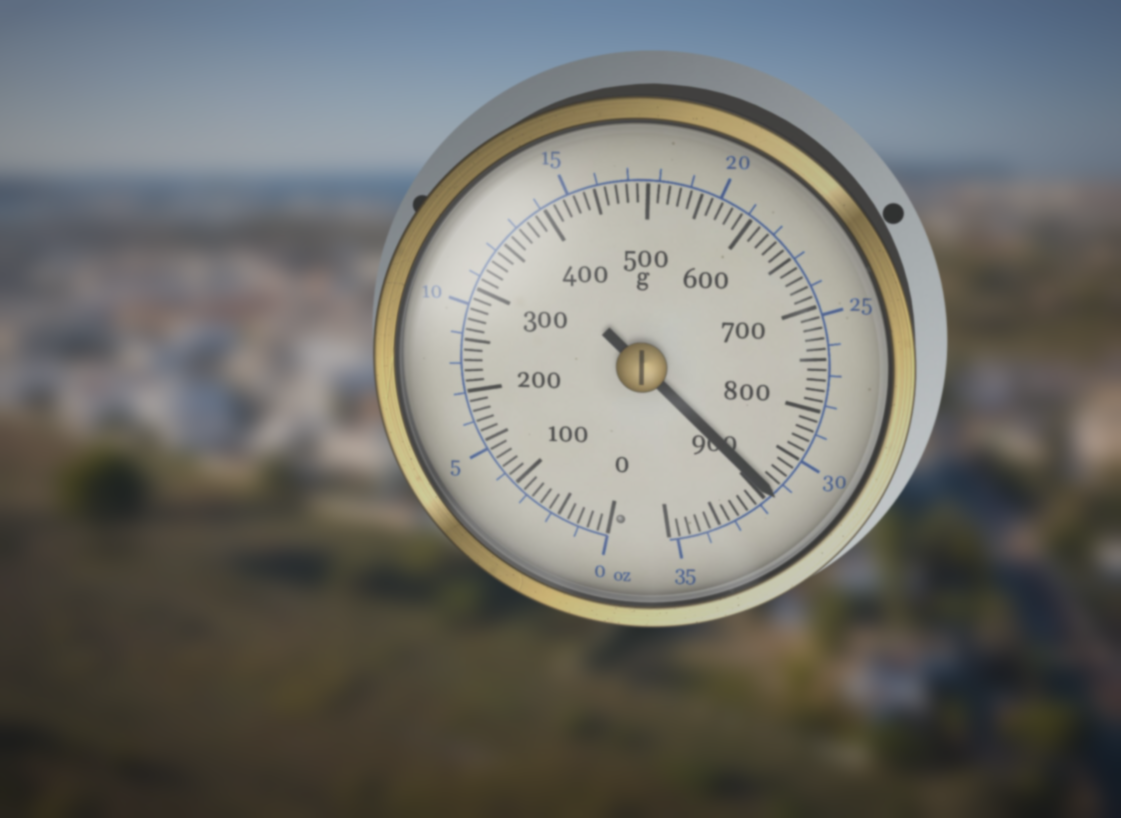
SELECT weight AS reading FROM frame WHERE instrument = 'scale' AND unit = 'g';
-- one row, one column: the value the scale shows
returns 890 g
